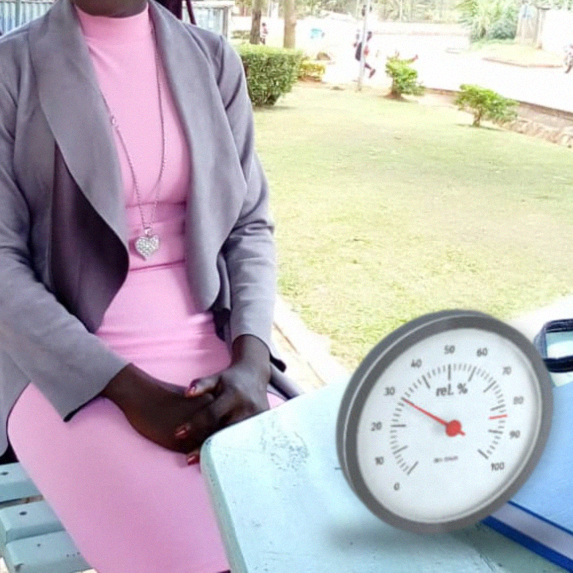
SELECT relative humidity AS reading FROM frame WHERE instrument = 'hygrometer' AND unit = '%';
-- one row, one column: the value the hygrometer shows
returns 30 %
